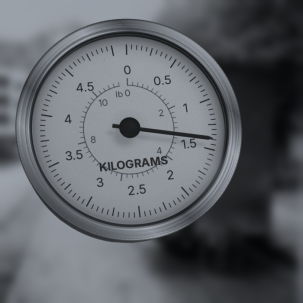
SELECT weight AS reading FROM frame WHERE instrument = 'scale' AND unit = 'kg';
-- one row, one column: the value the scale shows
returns 1.4 kg
